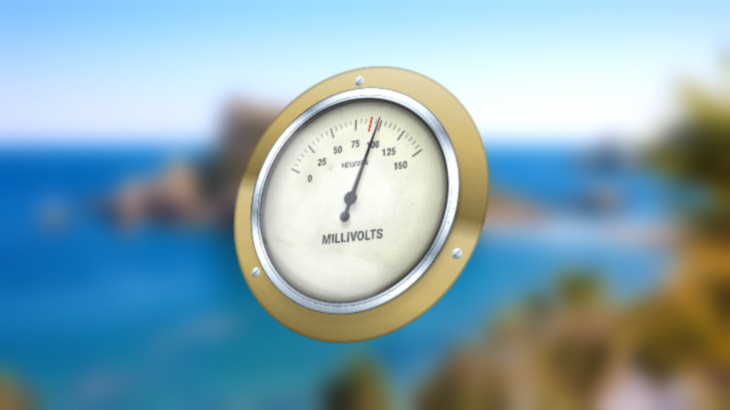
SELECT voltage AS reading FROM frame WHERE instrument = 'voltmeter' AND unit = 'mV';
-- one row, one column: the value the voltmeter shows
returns 100 mV
